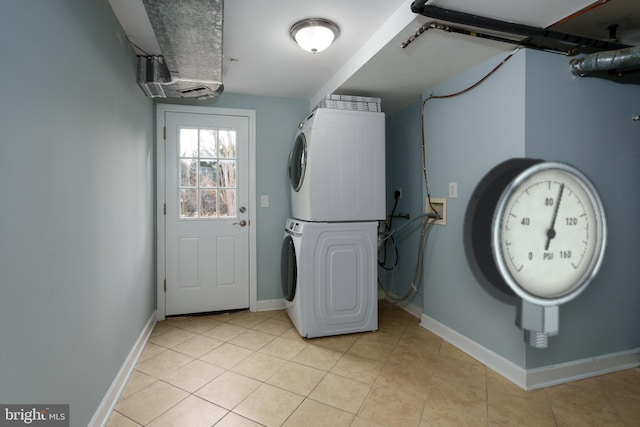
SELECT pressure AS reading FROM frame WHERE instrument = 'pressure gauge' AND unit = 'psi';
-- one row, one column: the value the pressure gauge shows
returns 90 psi
